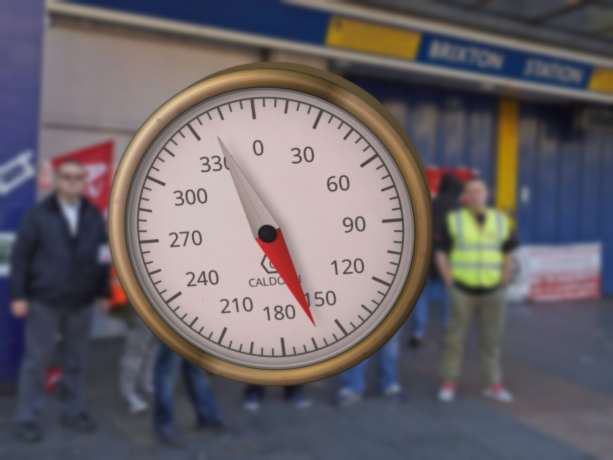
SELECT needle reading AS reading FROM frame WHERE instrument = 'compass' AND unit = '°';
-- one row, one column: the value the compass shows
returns 160 °
